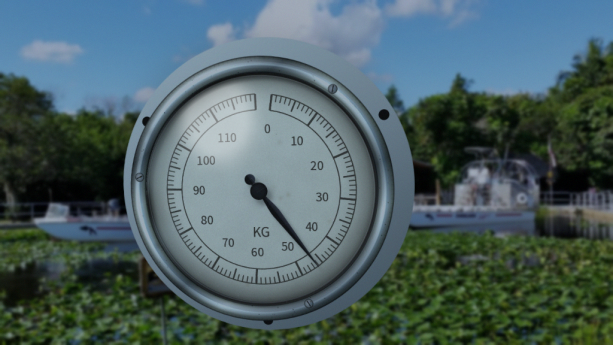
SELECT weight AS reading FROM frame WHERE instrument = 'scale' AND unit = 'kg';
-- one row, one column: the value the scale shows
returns 46 kg
